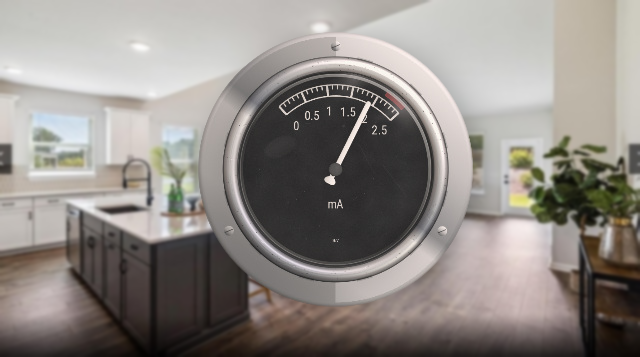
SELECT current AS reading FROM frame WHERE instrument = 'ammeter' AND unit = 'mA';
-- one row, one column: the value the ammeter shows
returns 1.9 mA
